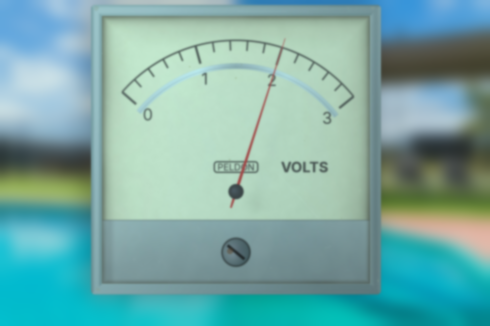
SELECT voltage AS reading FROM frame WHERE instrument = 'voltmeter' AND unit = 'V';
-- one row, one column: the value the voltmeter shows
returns 2 V
